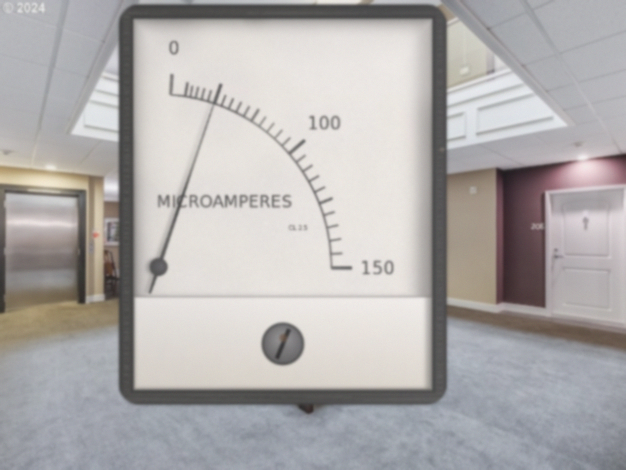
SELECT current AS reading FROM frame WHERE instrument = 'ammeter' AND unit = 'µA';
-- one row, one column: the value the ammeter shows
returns 50 µA
